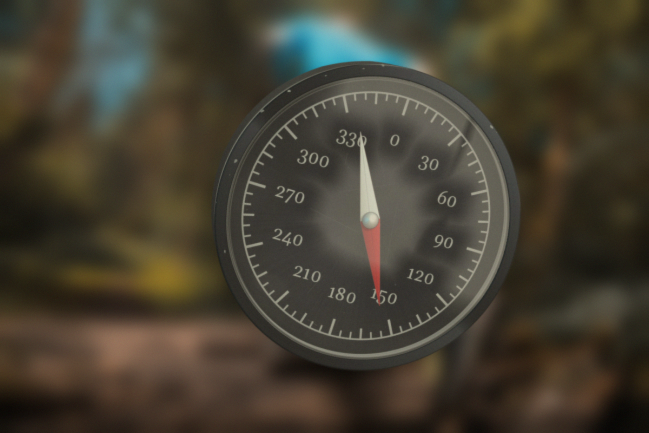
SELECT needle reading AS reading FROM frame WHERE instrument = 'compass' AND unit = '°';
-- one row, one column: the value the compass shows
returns 155 °
